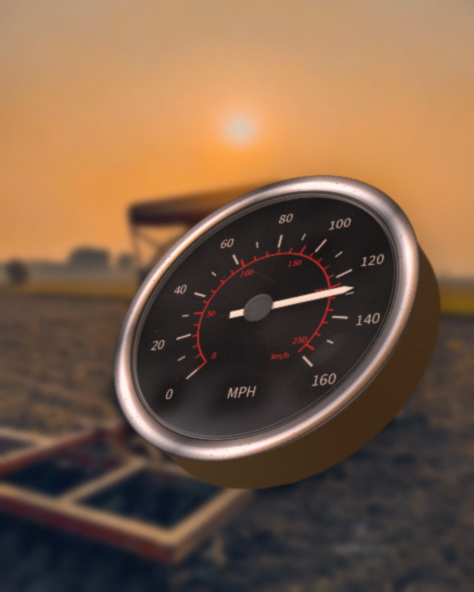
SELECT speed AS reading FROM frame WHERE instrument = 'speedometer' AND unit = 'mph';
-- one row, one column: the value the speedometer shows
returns 130 mph
